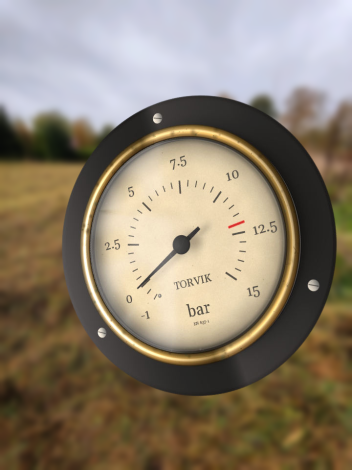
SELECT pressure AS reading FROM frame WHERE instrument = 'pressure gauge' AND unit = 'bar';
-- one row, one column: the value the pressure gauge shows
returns 0 bar
